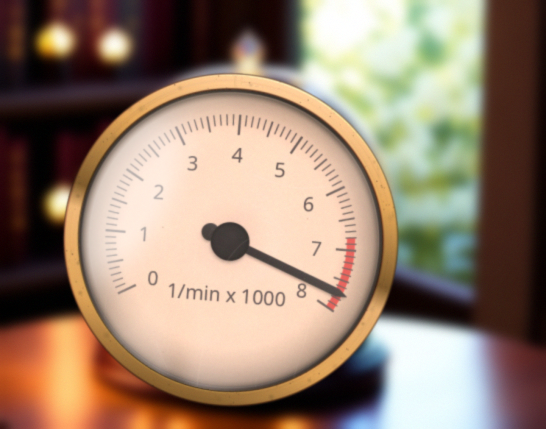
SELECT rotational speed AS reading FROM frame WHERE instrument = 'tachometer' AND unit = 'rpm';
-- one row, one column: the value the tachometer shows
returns 7700 rpm
